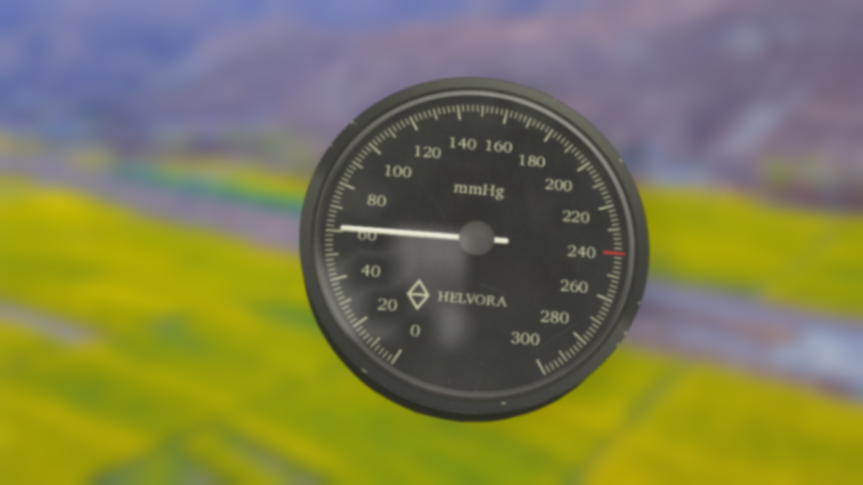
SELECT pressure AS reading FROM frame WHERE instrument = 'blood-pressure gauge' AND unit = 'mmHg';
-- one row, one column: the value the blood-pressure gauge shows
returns 60 mmHg
